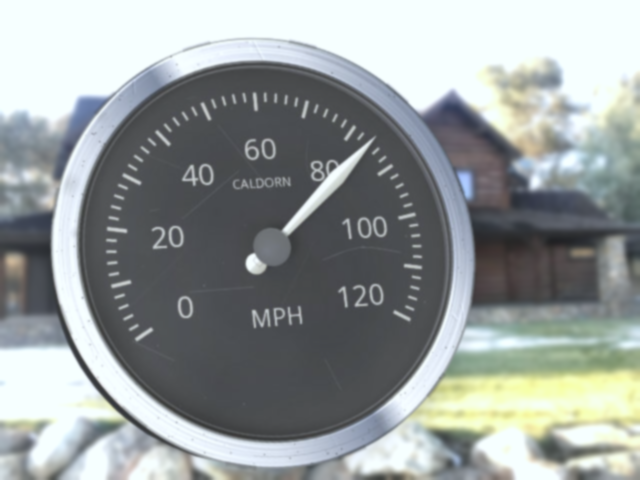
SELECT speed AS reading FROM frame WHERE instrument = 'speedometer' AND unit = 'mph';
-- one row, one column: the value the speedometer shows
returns 84 mph
